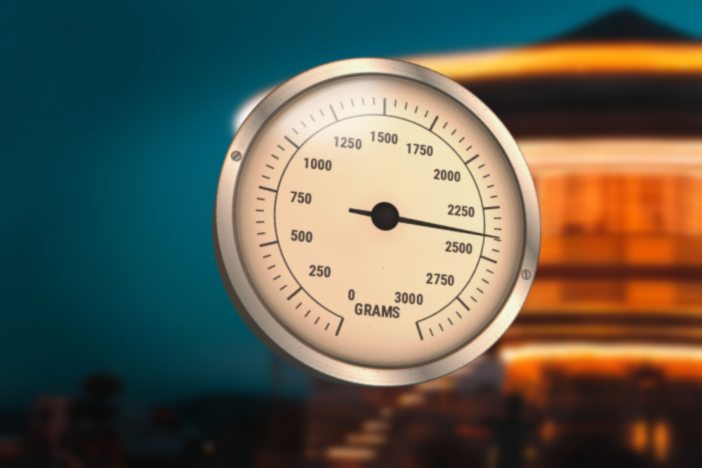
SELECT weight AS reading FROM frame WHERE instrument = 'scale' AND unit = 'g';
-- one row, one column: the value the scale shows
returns 2400 g
